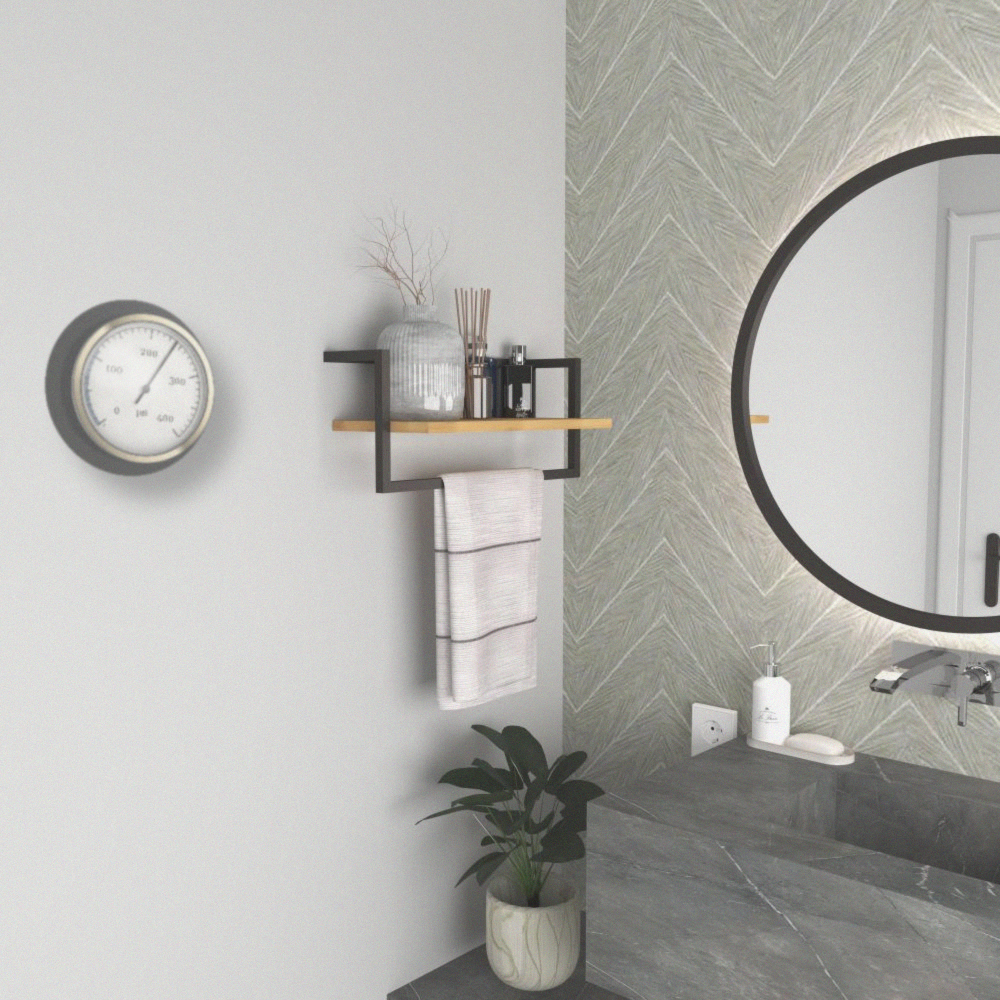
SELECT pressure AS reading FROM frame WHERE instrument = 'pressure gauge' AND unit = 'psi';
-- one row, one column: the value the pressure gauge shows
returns 240 psi
